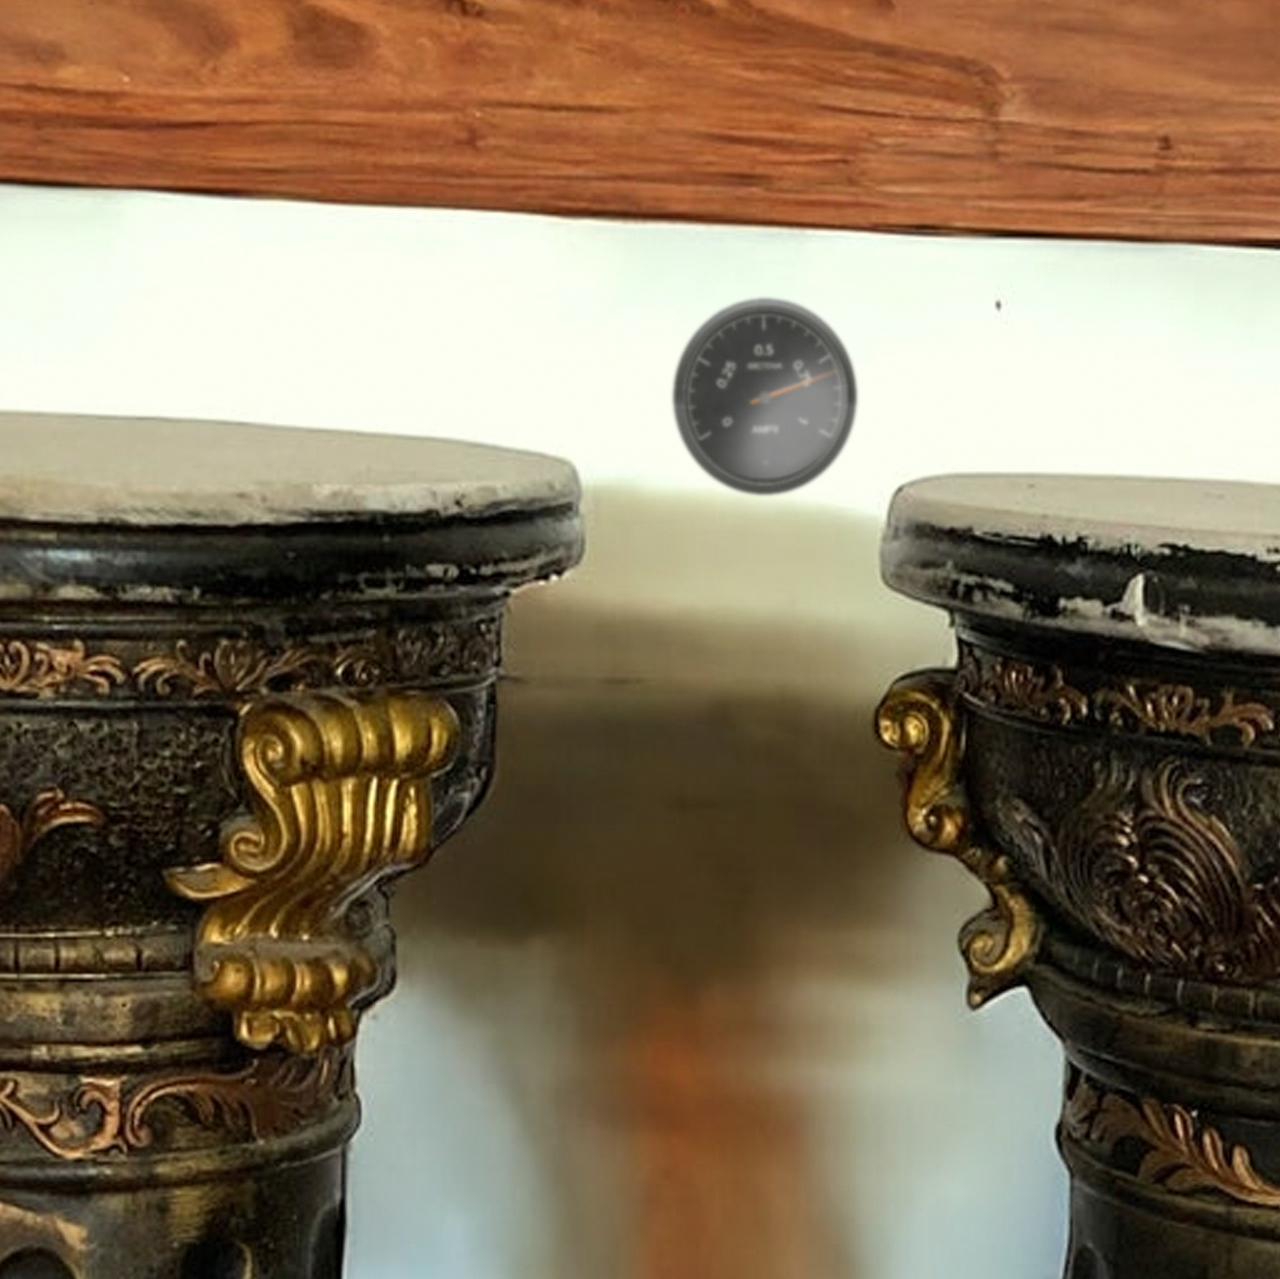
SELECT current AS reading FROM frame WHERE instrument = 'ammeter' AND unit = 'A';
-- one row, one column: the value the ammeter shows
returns 0.8 A
